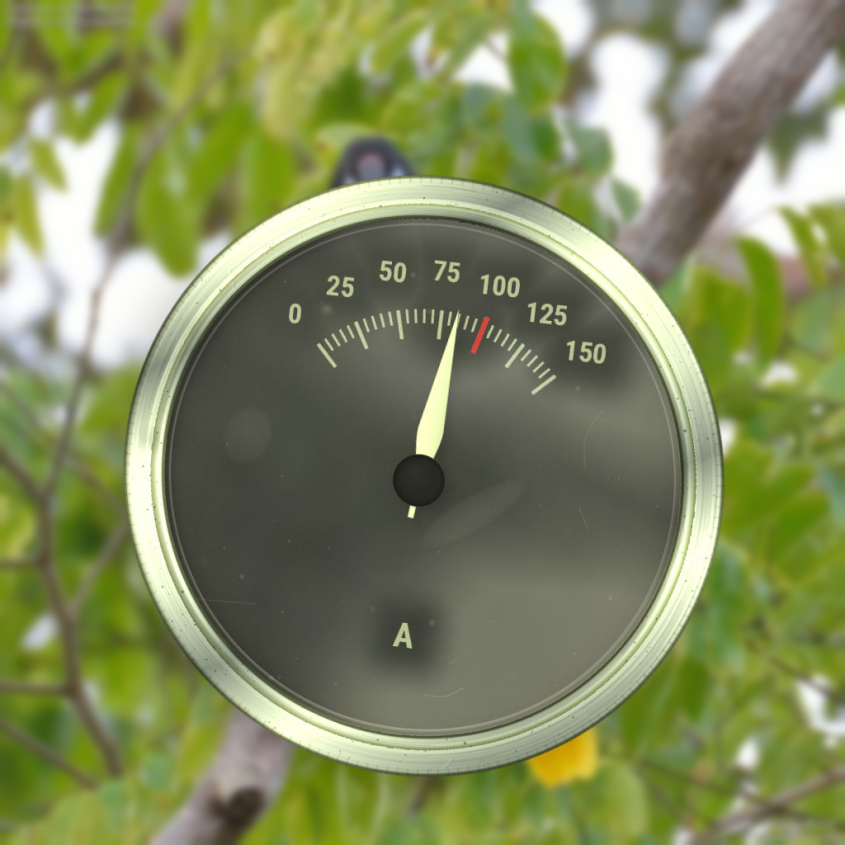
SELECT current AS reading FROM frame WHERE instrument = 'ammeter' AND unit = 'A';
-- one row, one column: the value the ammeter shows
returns 85 A
